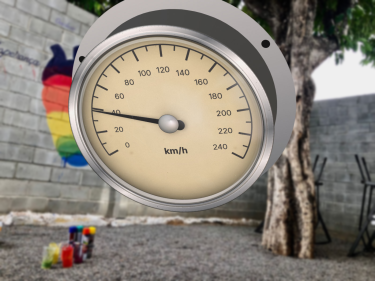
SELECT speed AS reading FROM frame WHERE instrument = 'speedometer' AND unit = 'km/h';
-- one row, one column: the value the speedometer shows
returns 40 km/h
